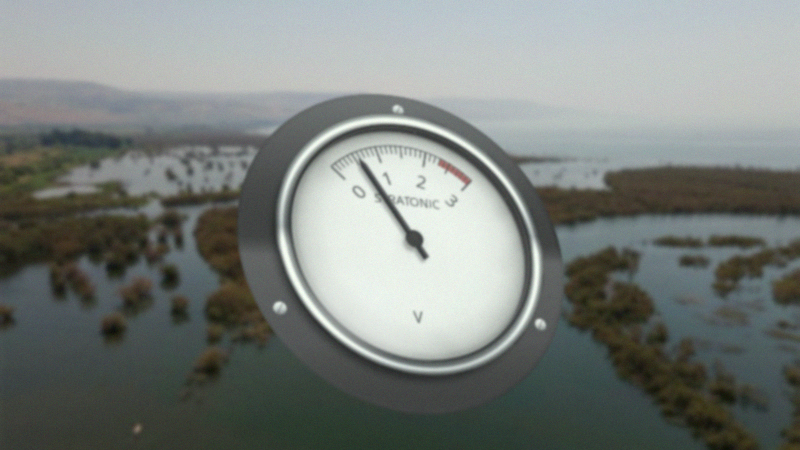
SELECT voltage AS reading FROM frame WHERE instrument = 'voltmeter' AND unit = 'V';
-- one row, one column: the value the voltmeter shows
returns 0.5 V
